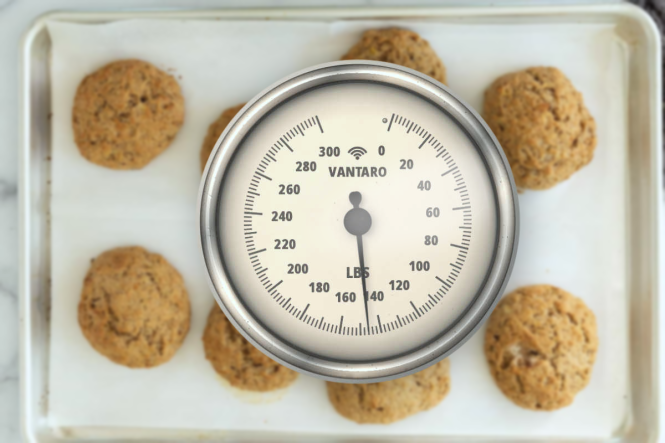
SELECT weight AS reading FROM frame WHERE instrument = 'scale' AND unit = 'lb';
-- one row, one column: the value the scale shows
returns 146 lb
